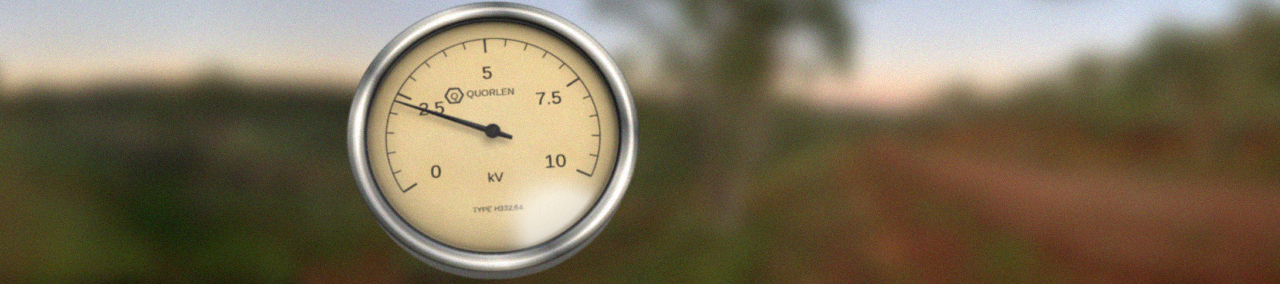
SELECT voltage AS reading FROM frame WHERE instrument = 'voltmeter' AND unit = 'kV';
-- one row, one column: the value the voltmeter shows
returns 2.25 kV
